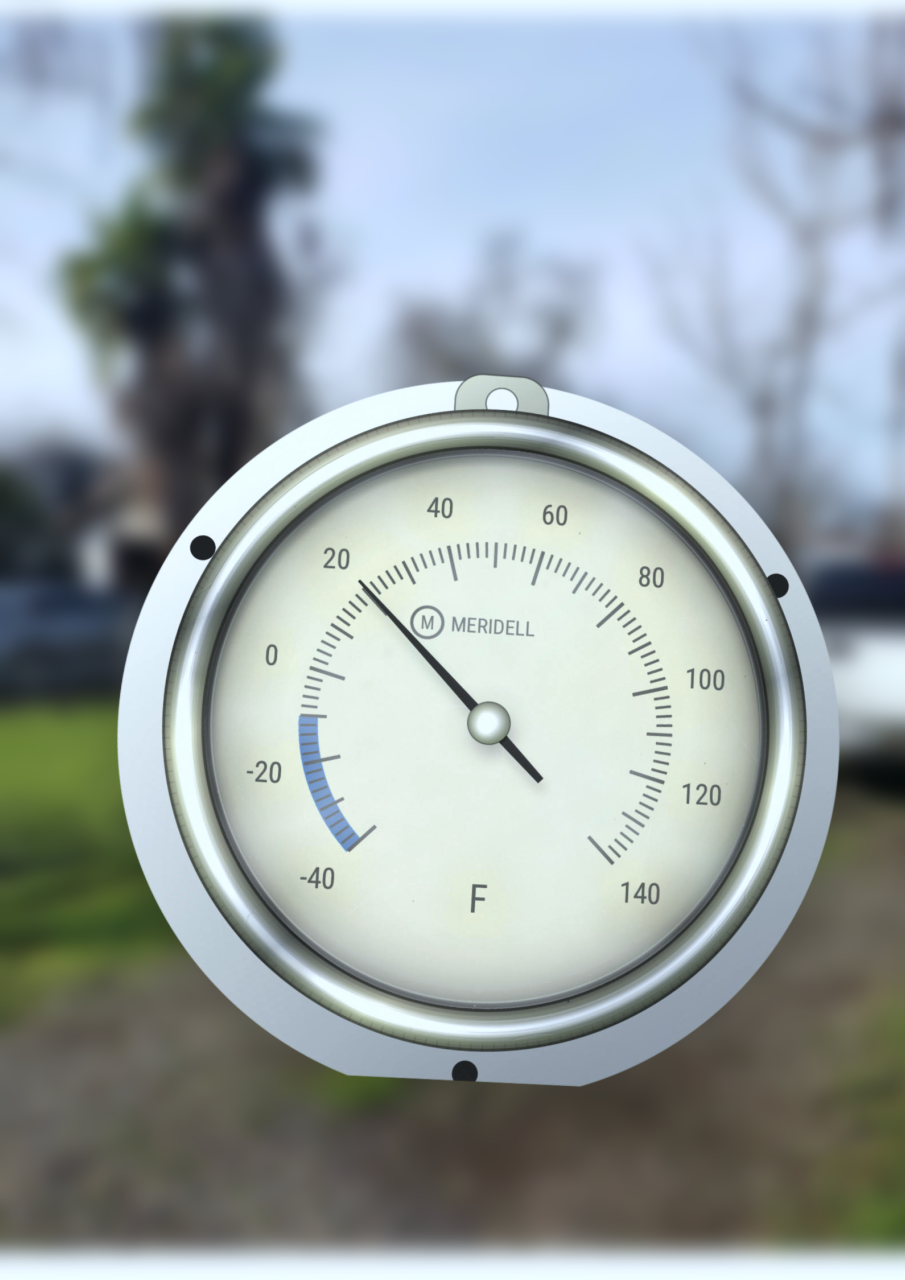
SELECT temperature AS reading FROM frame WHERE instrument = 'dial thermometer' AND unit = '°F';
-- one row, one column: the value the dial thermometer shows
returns 20 °F
